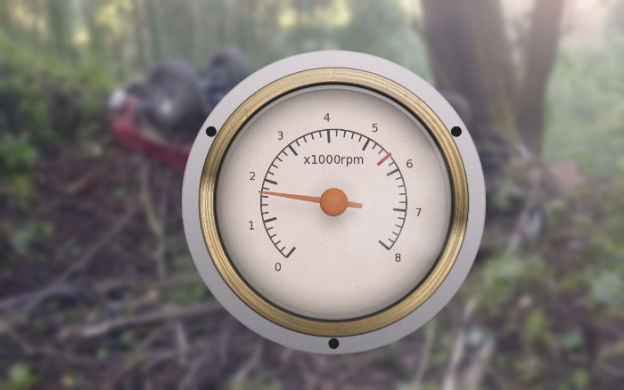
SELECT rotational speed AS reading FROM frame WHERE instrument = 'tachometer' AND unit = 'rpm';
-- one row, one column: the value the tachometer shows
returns 1700 rpm
